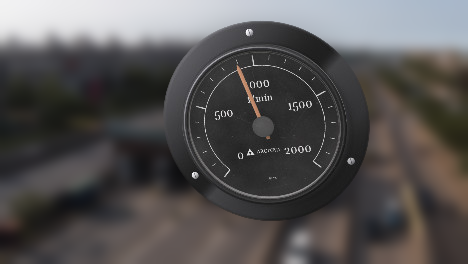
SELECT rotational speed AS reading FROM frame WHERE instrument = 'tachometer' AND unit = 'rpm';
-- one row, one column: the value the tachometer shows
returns 900 rpm
